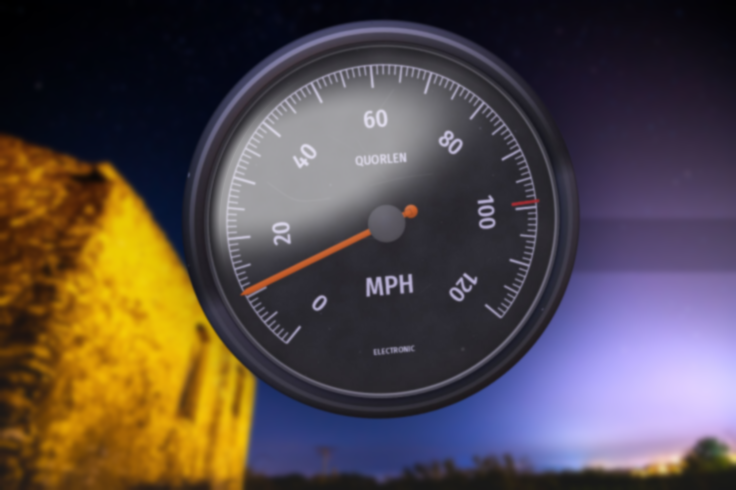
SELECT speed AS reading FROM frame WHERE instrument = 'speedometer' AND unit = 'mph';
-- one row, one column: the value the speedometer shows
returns 11 mph
